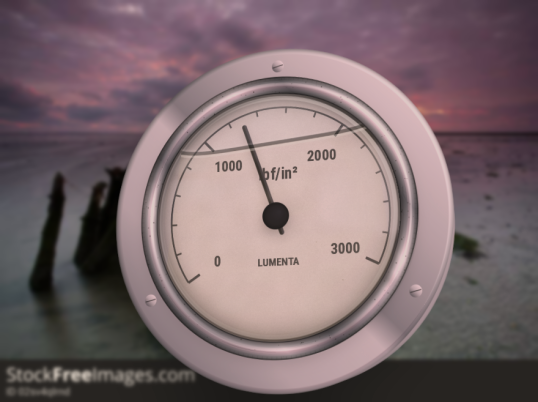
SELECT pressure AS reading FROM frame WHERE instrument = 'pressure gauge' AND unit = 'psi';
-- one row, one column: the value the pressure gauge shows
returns 1300 psi
